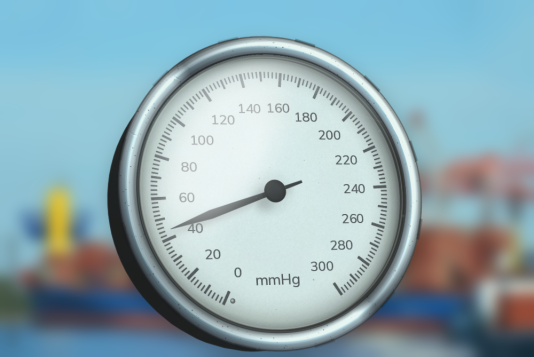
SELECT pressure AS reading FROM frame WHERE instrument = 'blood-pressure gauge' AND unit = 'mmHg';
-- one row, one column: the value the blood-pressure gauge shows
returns 44 mmHg
